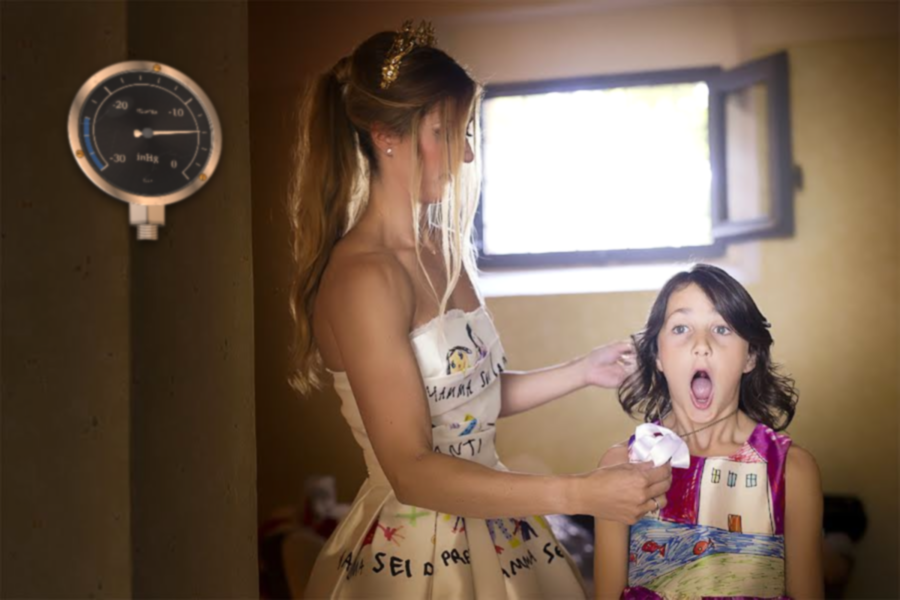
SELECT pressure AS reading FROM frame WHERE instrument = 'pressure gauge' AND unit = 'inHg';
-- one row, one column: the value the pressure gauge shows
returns -6 inHg
